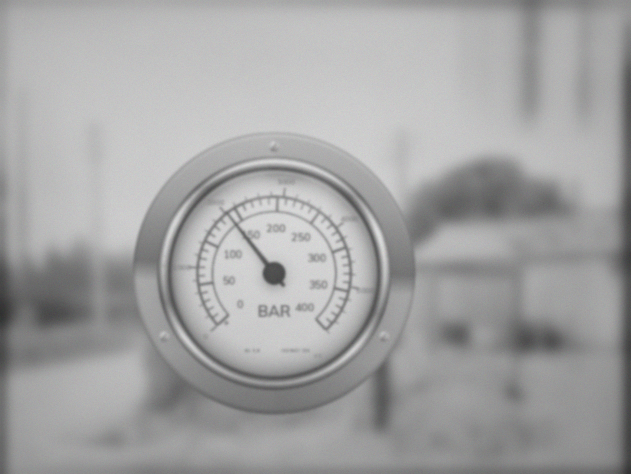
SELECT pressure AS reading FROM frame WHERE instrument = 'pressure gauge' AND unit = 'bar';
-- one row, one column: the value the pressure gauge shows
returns 140 bar
